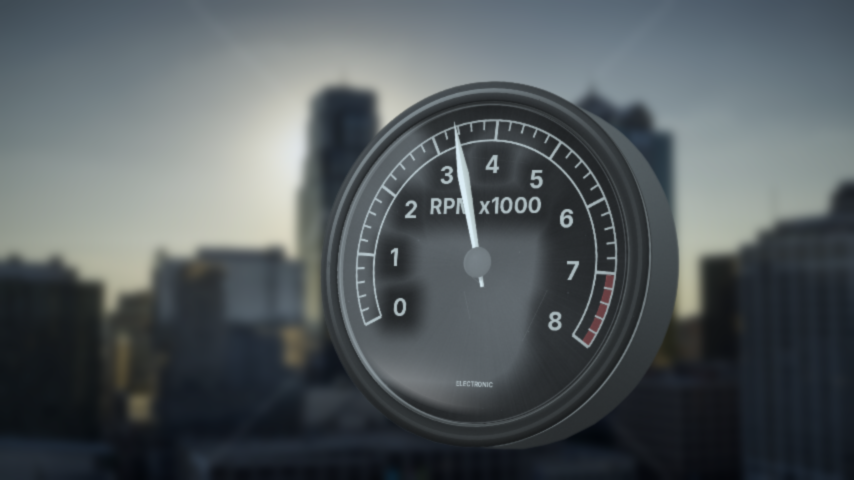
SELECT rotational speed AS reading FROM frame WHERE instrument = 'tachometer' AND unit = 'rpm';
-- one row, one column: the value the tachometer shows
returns 3400 rpm
